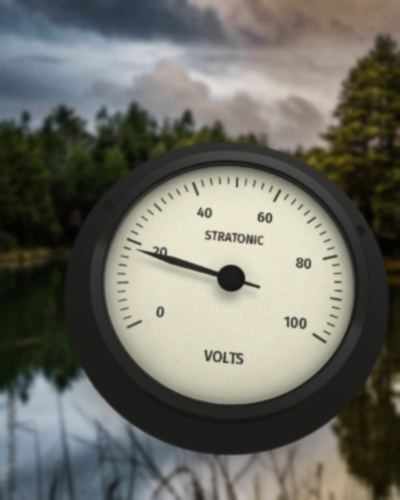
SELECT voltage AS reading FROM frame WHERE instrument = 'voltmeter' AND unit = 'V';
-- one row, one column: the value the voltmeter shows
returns 18 V
